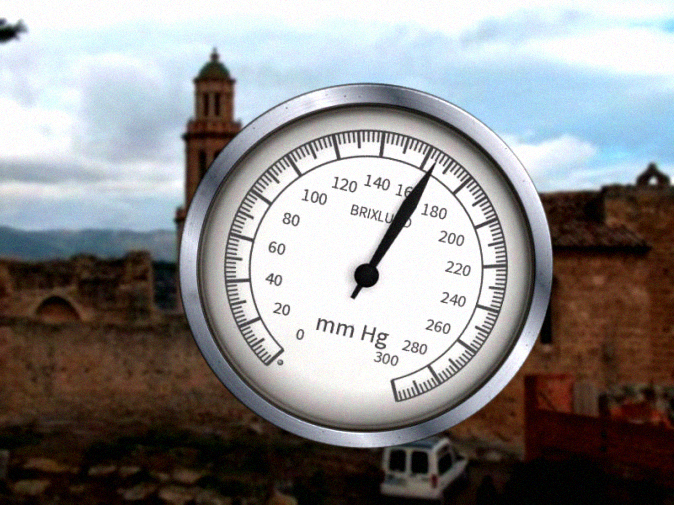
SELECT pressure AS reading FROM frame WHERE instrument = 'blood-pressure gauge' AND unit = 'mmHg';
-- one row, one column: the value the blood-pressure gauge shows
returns 164 mmHg
